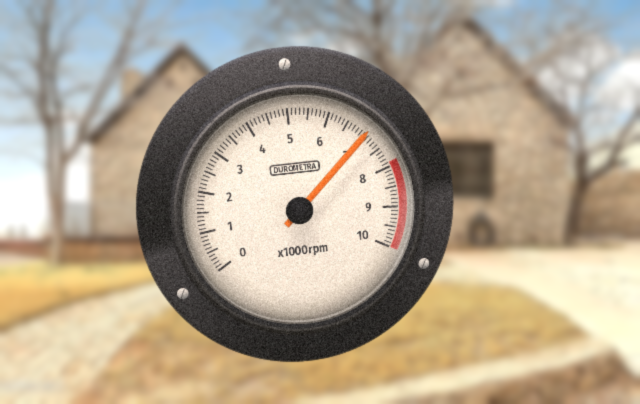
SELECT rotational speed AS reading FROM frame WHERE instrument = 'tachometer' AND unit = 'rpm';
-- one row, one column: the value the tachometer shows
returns 7000 rpm
